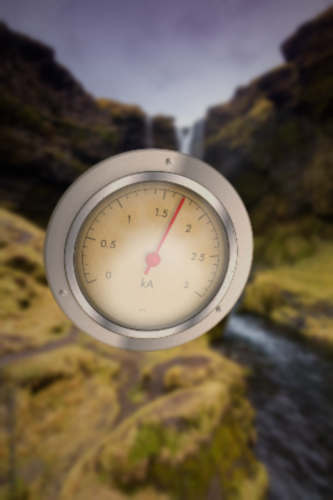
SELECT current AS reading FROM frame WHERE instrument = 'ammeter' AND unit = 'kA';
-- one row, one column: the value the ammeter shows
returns 1.7 kA
